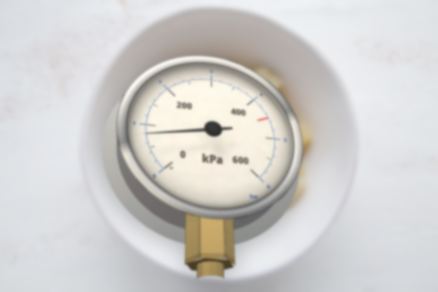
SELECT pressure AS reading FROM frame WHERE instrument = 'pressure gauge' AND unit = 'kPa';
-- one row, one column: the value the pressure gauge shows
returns 75 kPa
